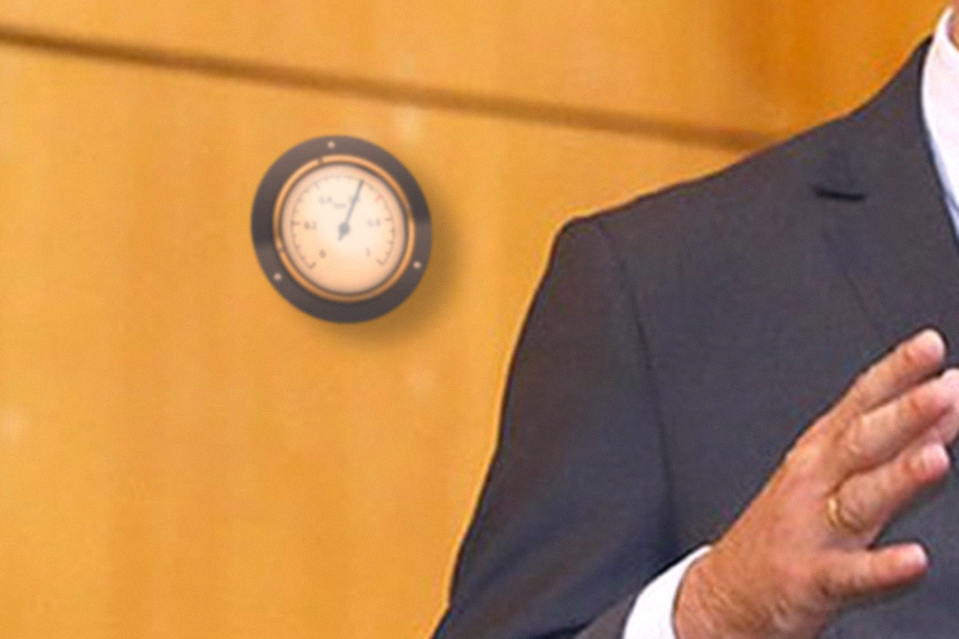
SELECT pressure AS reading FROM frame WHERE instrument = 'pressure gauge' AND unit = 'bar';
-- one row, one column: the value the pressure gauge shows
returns 0.6 bar
